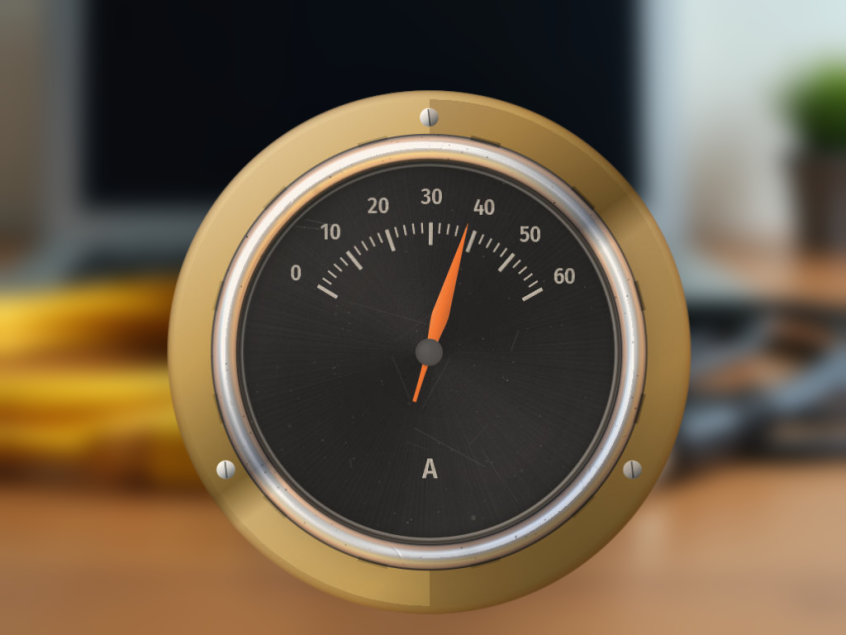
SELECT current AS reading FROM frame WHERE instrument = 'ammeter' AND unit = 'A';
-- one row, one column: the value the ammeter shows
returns 38 A
